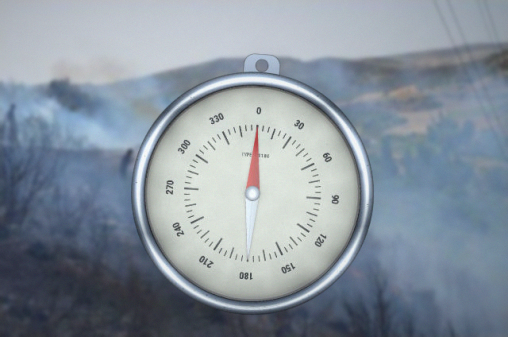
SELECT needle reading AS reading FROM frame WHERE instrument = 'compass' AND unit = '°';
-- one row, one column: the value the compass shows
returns 0 °
